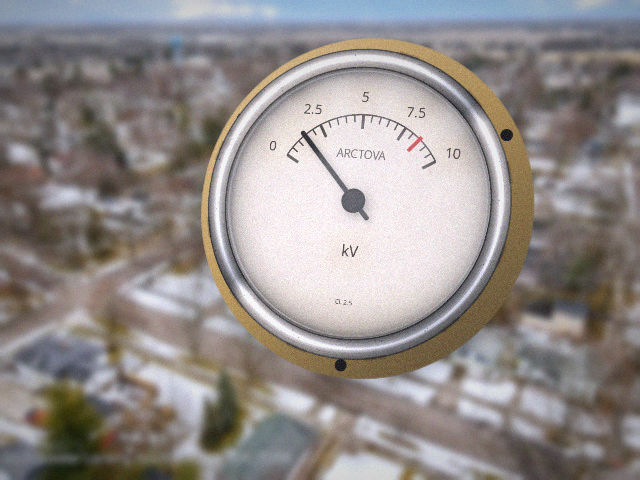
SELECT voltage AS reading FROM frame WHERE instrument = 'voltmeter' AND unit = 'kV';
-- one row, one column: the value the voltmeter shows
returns 1.5 kV
